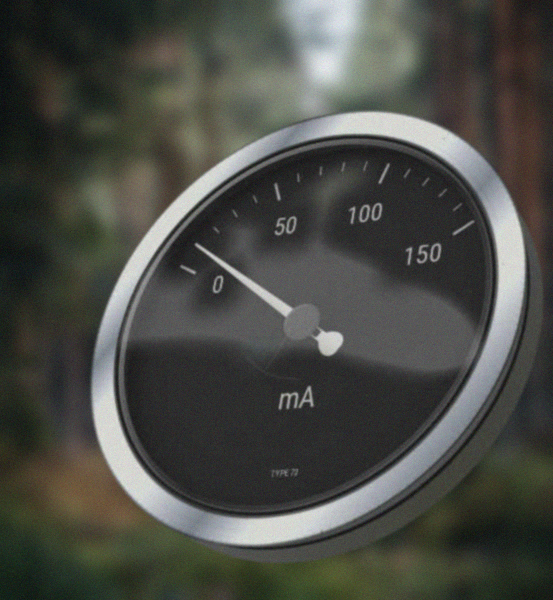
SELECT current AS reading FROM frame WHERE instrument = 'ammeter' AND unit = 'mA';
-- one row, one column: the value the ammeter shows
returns 10 mA
